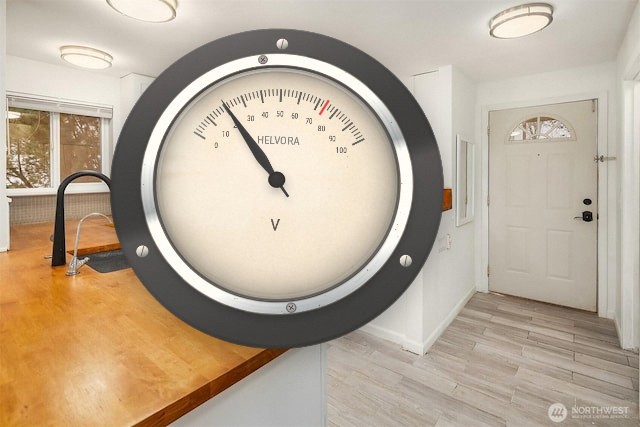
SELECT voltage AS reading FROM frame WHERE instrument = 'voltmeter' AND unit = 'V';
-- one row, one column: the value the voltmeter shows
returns 20 V
